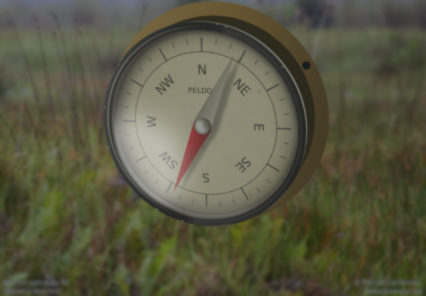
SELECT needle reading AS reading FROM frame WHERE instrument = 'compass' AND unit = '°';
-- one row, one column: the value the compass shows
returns 205 °
